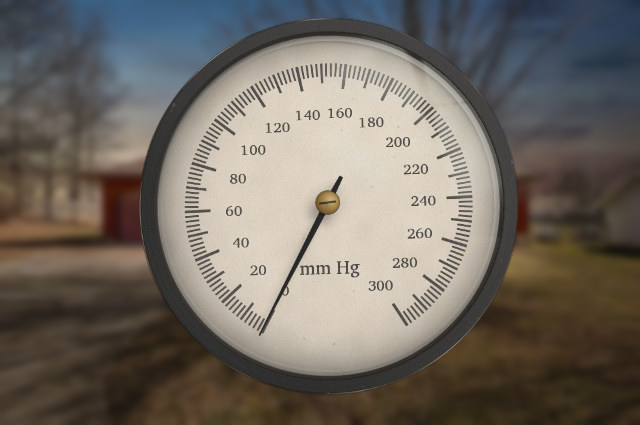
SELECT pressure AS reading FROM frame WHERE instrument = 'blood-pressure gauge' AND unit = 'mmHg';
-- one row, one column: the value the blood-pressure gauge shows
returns 0 mmHg
